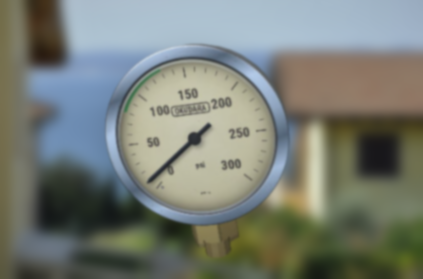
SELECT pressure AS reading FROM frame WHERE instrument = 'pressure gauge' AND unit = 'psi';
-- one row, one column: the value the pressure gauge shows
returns 10 psi
